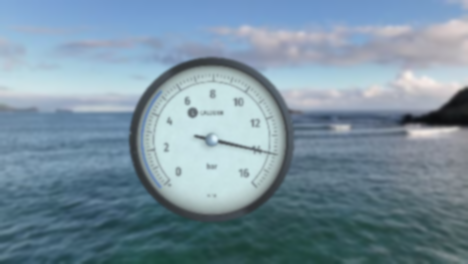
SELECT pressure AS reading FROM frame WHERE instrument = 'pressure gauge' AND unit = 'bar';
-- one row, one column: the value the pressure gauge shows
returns 14 bar
